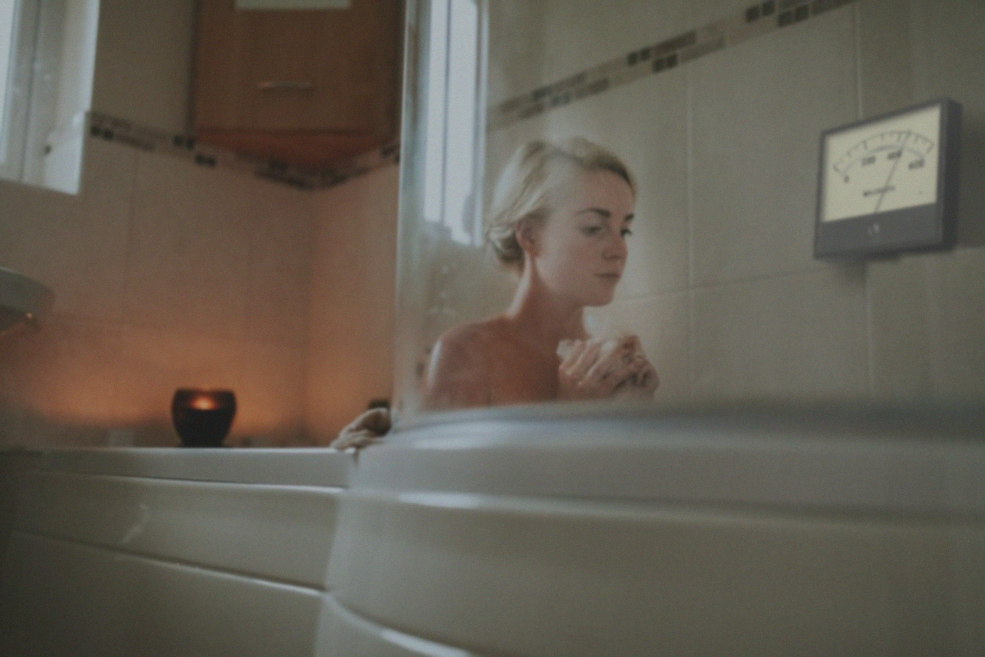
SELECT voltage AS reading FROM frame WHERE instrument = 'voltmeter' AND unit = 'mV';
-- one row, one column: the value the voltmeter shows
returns 450 mV
